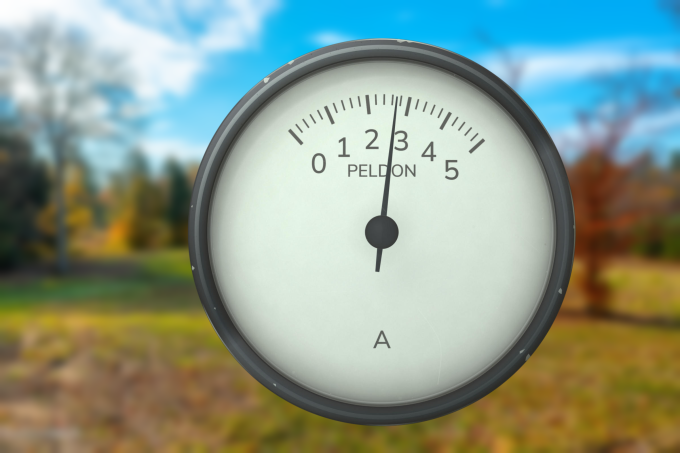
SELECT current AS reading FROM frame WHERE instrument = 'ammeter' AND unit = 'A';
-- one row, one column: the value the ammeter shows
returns 2.7 A
